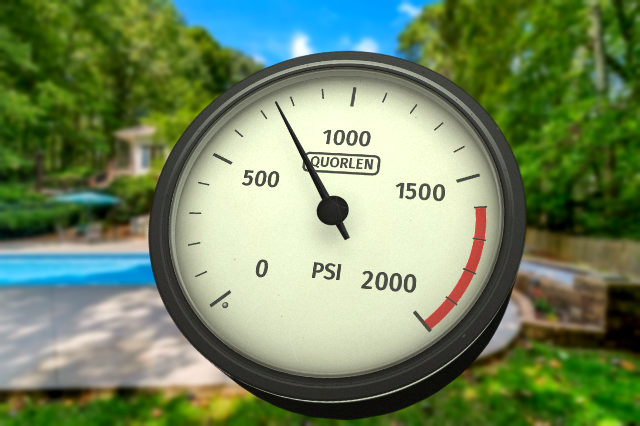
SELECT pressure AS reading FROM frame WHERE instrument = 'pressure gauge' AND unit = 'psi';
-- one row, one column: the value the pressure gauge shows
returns 750 psi
